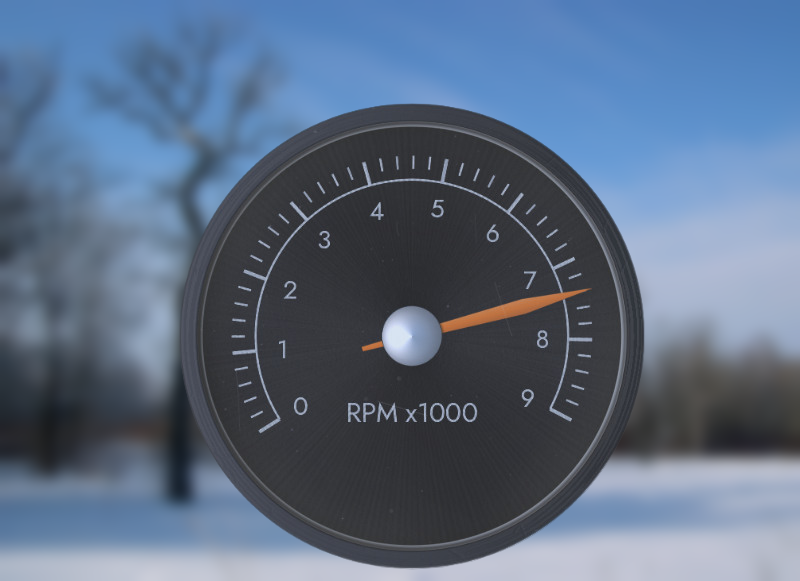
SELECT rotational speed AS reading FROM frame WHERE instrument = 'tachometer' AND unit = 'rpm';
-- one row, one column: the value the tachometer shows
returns 7400 rpm
